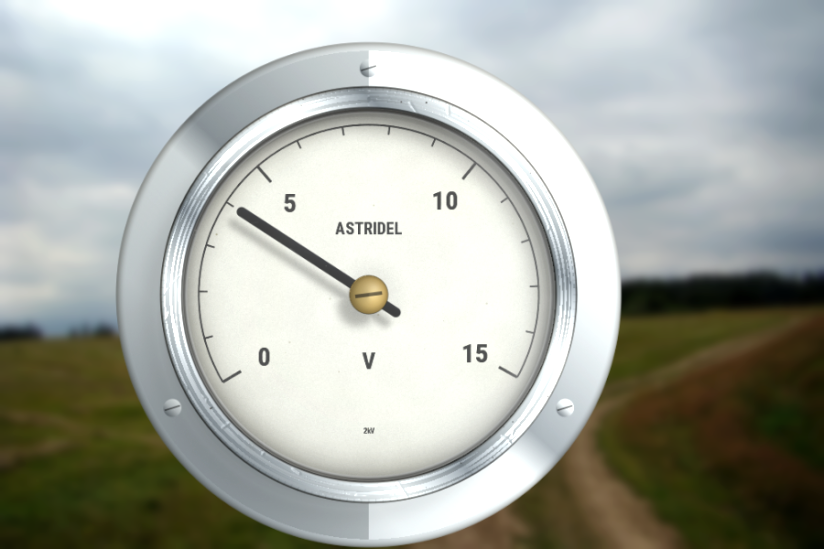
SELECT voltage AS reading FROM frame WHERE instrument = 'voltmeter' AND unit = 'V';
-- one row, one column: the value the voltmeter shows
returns 4 V
